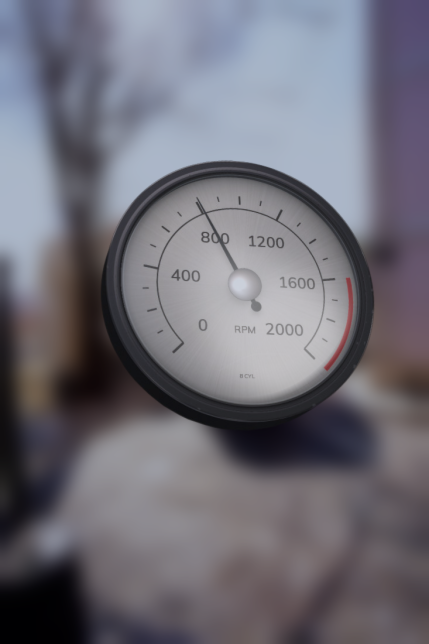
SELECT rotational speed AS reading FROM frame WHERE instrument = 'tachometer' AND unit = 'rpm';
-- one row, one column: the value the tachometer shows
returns 800 rpm
